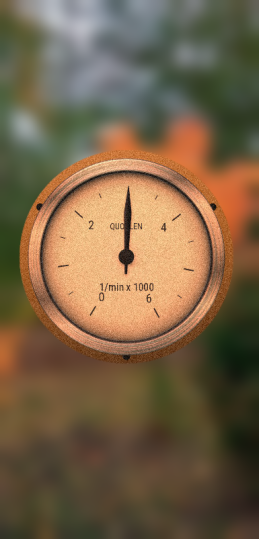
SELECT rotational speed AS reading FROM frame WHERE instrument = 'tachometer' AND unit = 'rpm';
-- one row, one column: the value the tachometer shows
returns 3000 rpm
